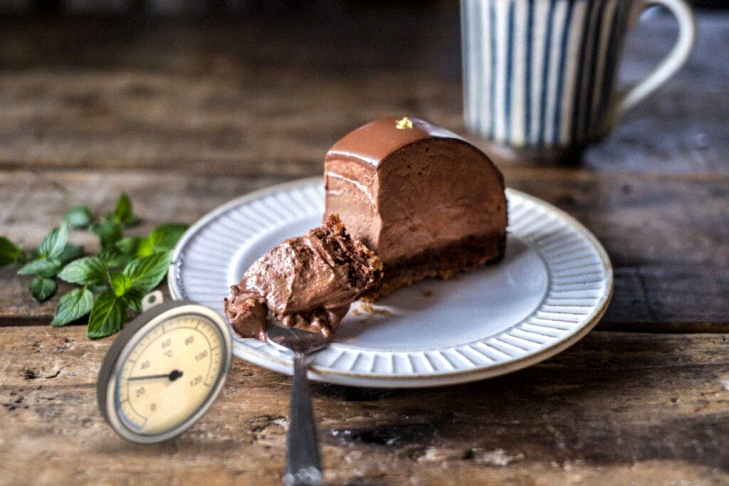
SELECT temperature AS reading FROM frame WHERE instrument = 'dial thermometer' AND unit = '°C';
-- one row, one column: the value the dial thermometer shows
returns 32 °C
